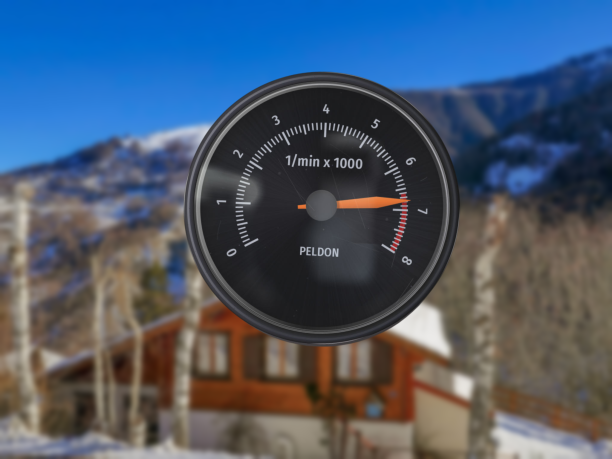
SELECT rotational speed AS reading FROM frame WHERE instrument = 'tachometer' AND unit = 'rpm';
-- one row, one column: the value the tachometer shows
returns 6800 rpm
